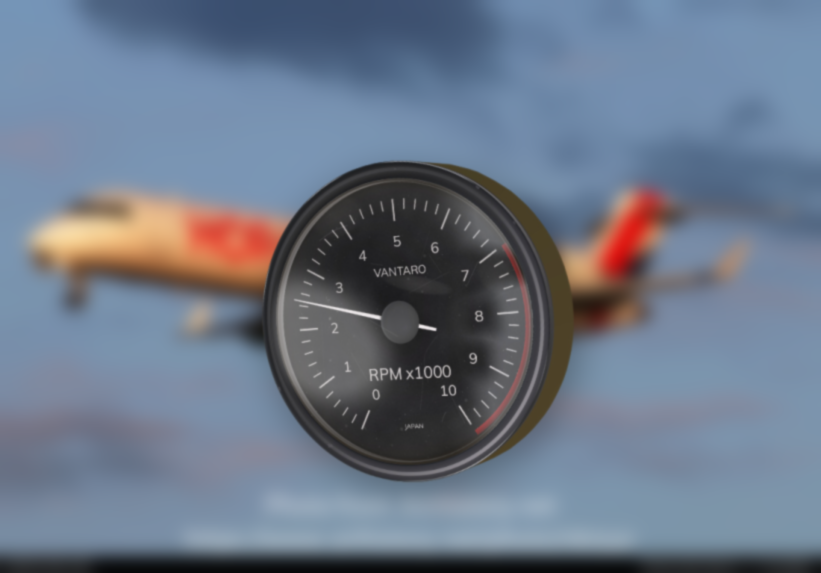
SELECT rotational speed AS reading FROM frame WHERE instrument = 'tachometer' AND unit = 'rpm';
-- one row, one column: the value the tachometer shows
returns 2500 rpm
